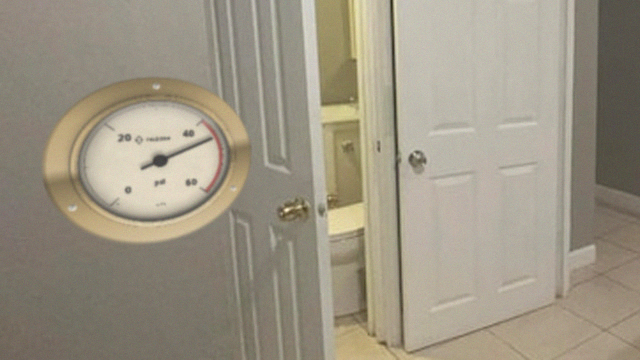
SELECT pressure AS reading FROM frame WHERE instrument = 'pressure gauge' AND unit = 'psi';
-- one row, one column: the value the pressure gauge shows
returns 45 psi
